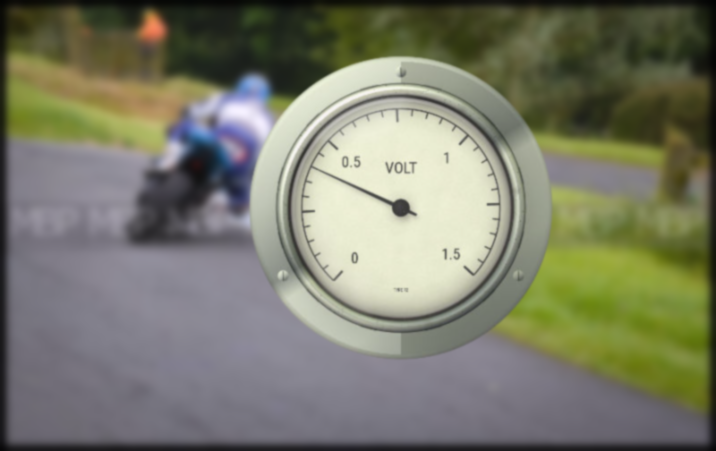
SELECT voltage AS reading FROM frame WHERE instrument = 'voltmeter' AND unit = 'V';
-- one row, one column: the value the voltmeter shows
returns 0.4 V
